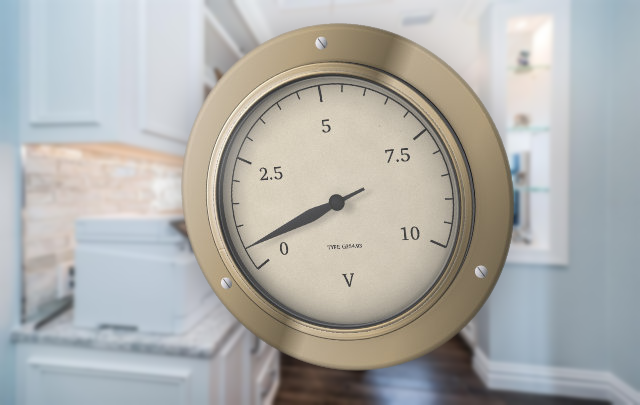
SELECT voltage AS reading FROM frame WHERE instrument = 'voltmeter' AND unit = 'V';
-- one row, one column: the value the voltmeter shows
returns 0.5 V
